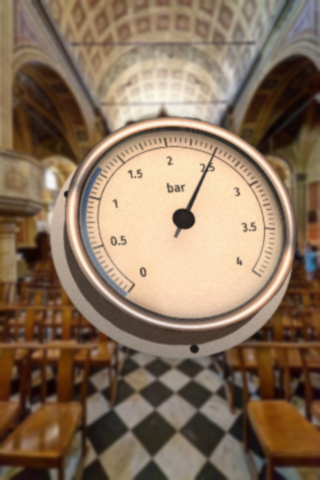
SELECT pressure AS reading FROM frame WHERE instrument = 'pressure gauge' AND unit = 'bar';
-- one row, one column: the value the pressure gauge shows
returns 2.5 bar
